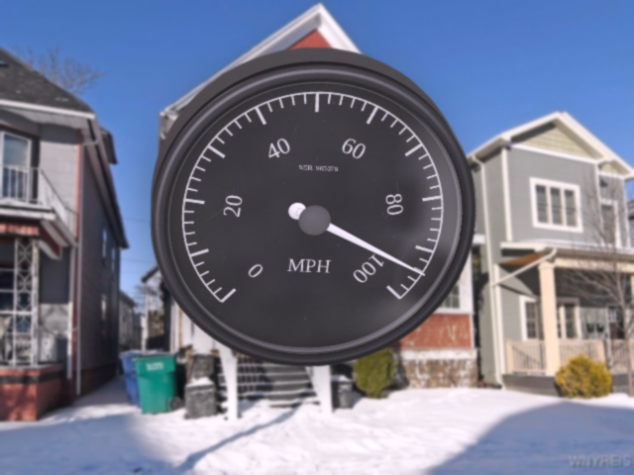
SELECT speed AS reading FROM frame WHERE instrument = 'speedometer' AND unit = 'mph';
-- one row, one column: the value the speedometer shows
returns 94 mph
